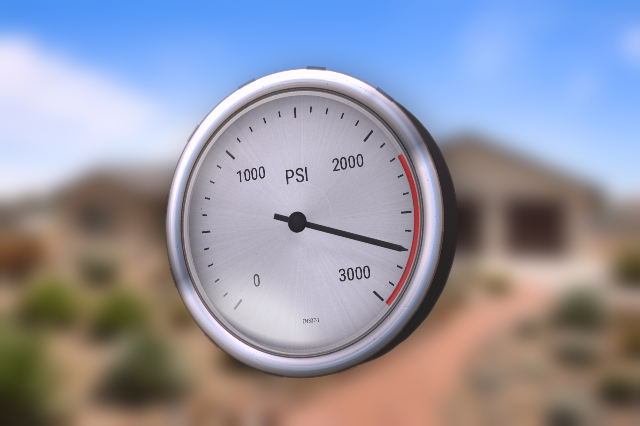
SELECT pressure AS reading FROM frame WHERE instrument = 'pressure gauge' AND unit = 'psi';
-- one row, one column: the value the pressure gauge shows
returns 2700 psi
